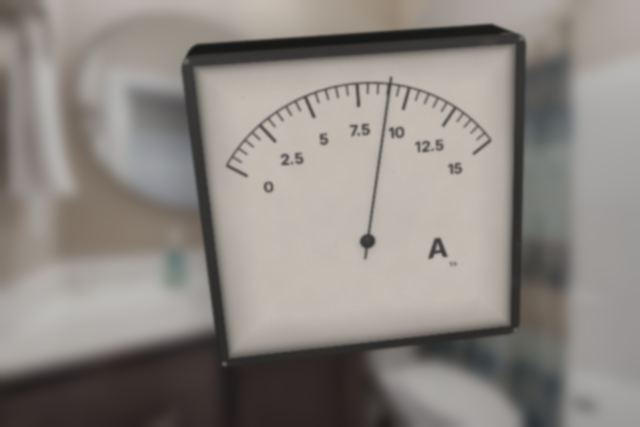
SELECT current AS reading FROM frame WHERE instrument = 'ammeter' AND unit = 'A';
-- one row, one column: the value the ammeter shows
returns 9 A
